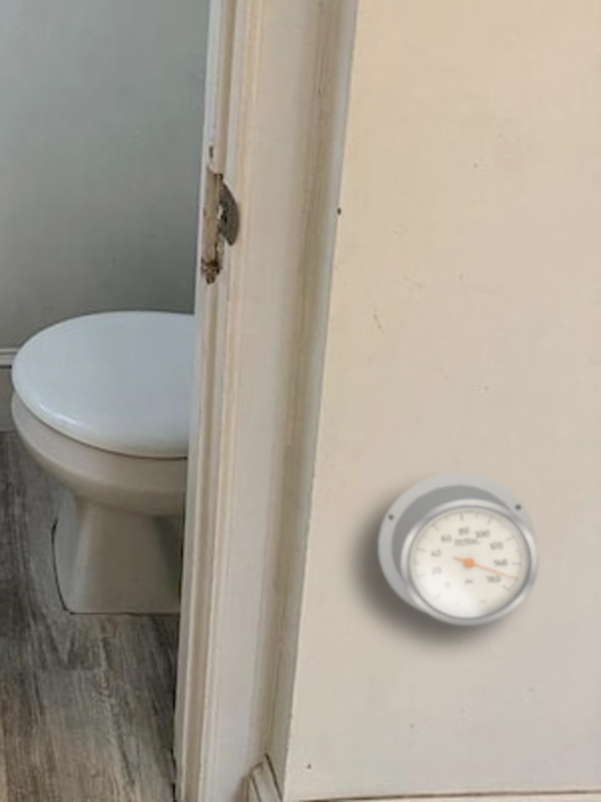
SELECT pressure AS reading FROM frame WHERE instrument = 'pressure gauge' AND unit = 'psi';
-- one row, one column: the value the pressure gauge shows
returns 150 psi
